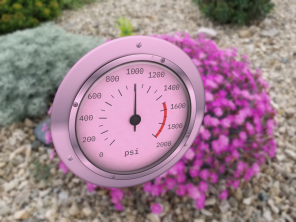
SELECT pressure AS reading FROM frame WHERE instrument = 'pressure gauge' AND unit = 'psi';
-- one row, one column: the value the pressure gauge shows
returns 1000 psi
